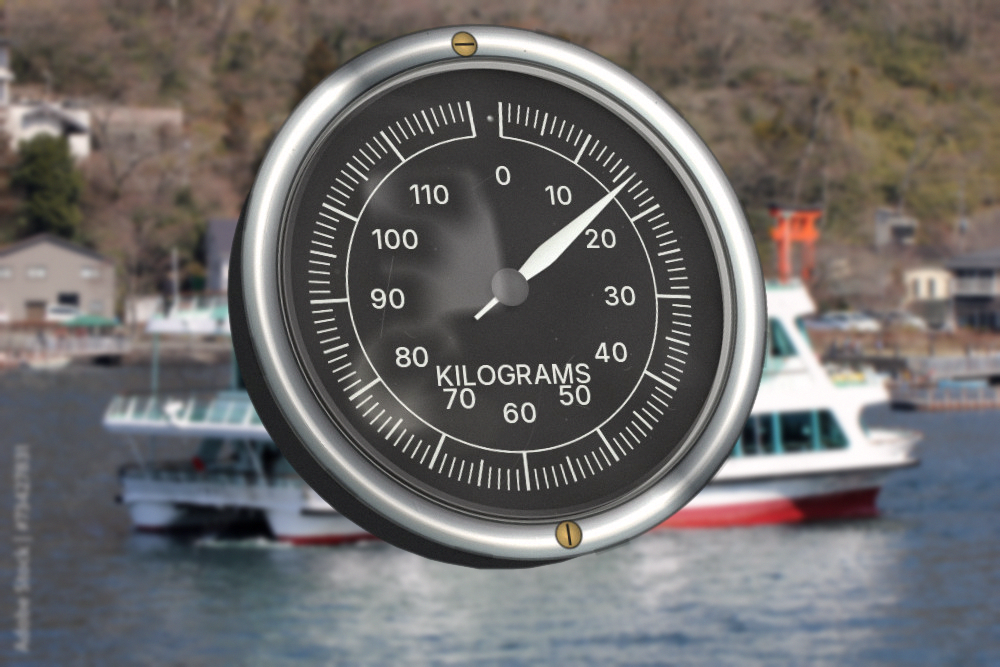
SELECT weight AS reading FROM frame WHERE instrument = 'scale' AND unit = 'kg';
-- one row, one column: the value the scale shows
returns 16 kg
